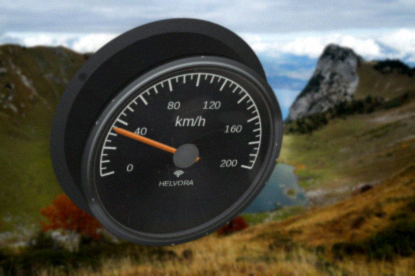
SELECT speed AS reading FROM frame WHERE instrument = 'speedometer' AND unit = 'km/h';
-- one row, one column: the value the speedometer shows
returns 35 km/h
